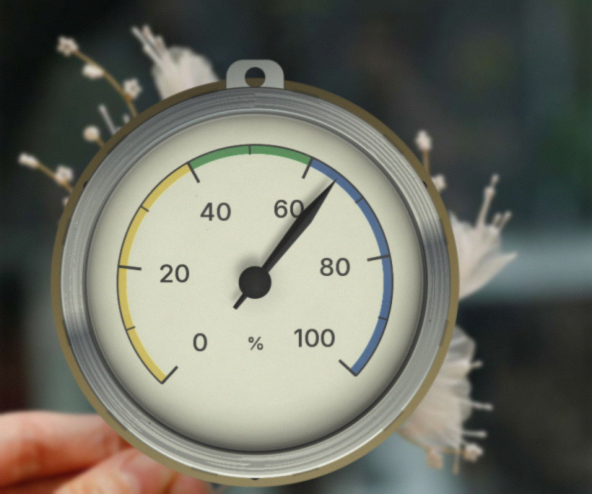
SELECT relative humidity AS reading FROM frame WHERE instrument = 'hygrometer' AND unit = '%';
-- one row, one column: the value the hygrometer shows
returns 65 %
